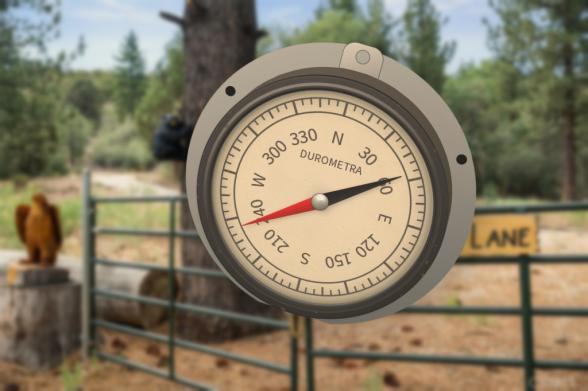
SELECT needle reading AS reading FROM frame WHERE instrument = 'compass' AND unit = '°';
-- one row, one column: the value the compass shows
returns 235 °
